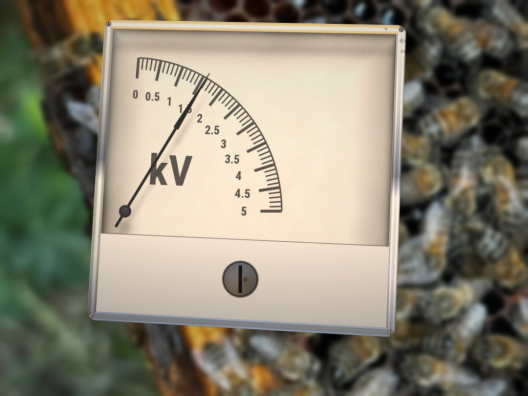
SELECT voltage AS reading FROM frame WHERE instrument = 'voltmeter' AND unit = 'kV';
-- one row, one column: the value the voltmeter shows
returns 1.6 kV
